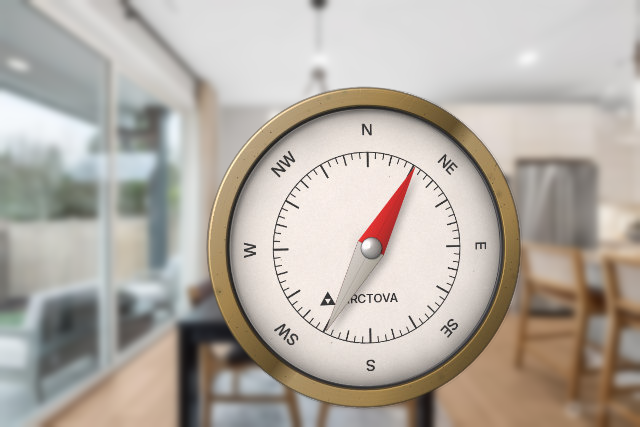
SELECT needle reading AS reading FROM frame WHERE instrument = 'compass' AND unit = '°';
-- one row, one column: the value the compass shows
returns 30 °
